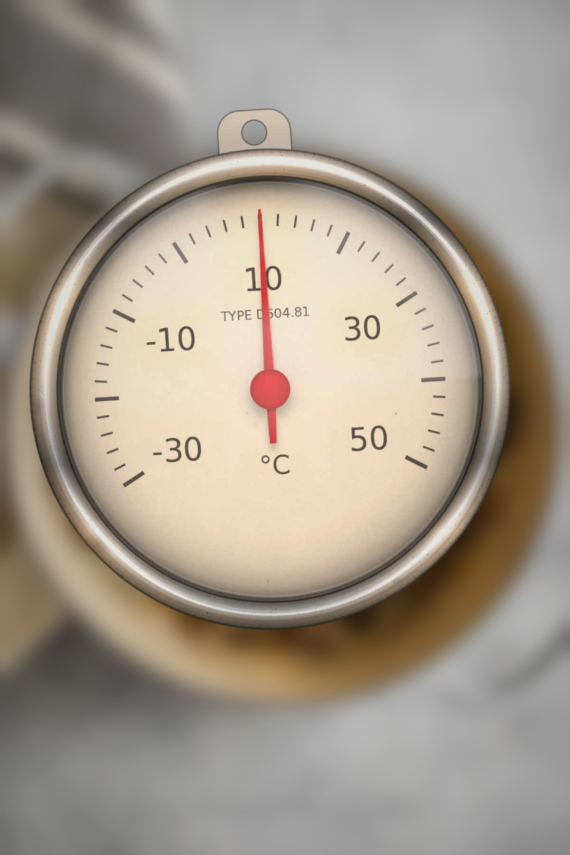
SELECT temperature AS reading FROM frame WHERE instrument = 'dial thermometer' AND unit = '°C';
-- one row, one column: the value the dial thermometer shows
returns 10 °C
